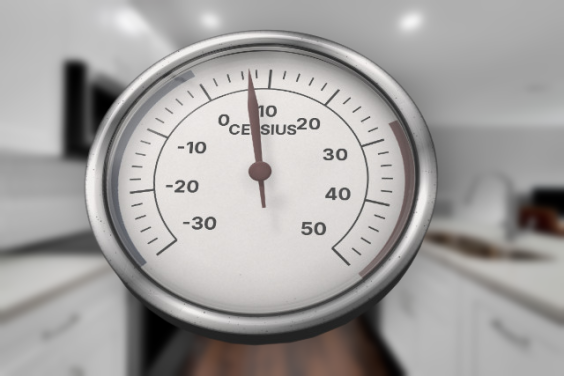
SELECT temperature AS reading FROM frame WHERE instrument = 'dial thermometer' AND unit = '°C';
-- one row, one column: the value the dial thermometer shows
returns 7 °C
